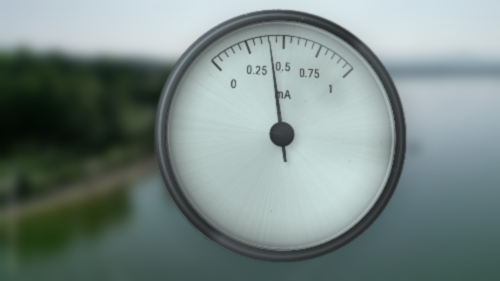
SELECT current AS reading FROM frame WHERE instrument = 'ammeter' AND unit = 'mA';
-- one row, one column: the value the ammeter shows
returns 0.4 mA
